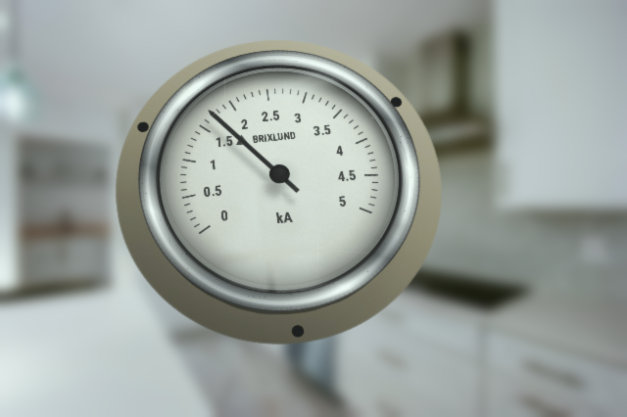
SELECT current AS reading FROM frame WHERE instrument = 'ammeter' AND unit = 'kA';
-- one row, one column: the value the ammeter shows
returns 1.7 kA
